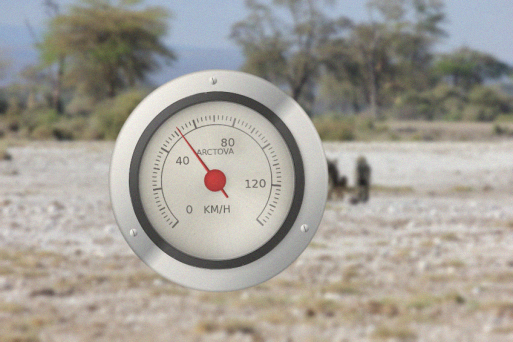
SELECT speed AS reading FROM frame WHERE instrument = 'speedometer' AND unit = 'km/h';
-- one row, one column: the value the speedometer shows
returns 52 km/h
